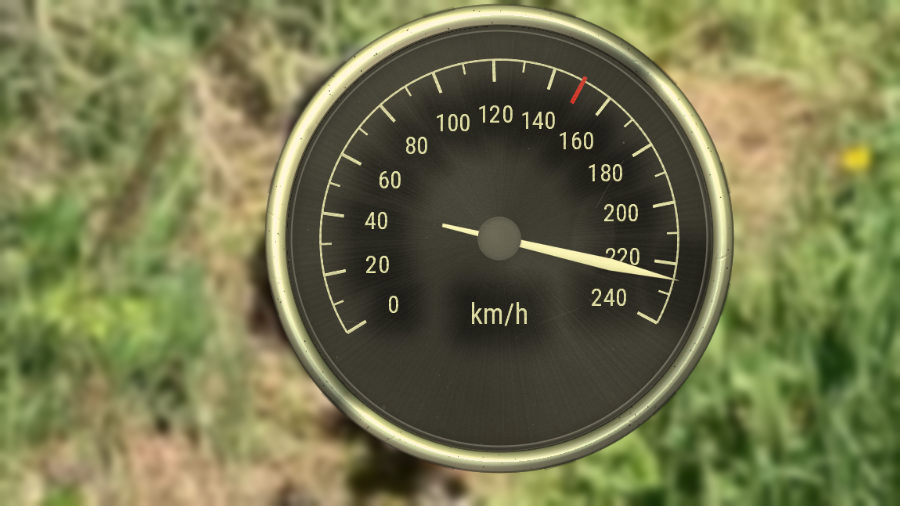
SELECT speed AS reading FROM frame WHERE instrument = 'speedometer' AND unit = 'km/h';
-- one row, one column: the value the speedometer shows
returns 225 km/h
